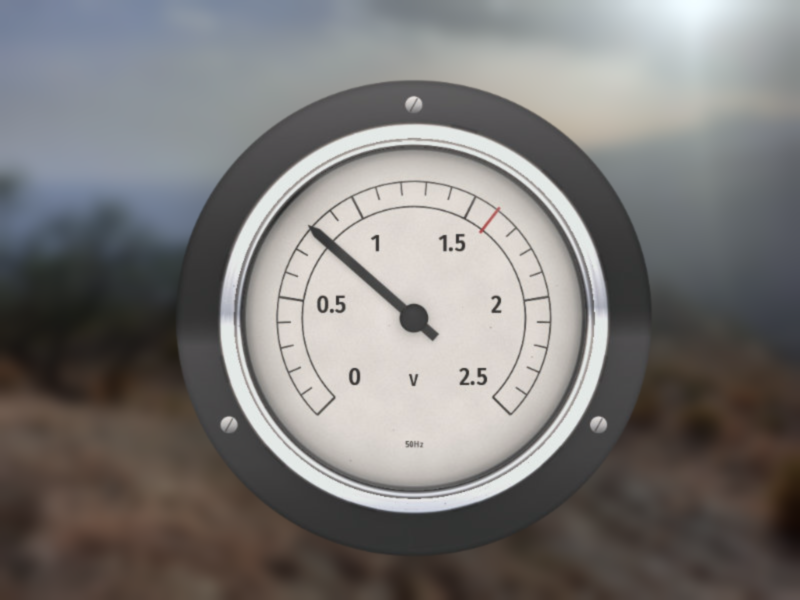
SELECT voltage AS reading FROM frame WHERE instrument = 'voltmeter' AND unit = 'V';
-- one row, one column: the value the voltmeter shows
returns 0.8 V
